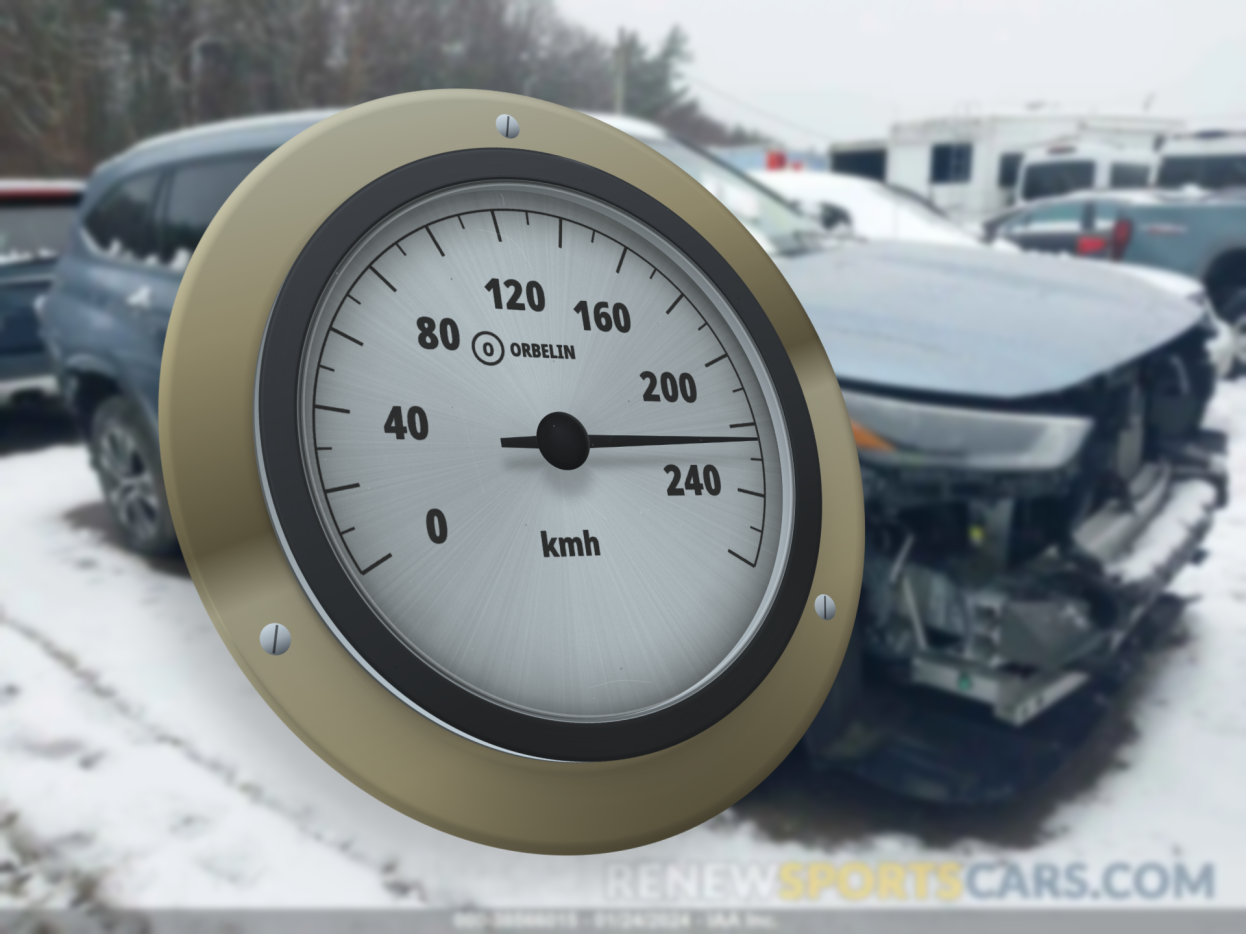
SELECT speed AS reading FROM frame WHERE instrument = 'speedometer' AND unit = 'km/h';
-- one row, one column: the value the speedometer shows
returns 225 km/h
